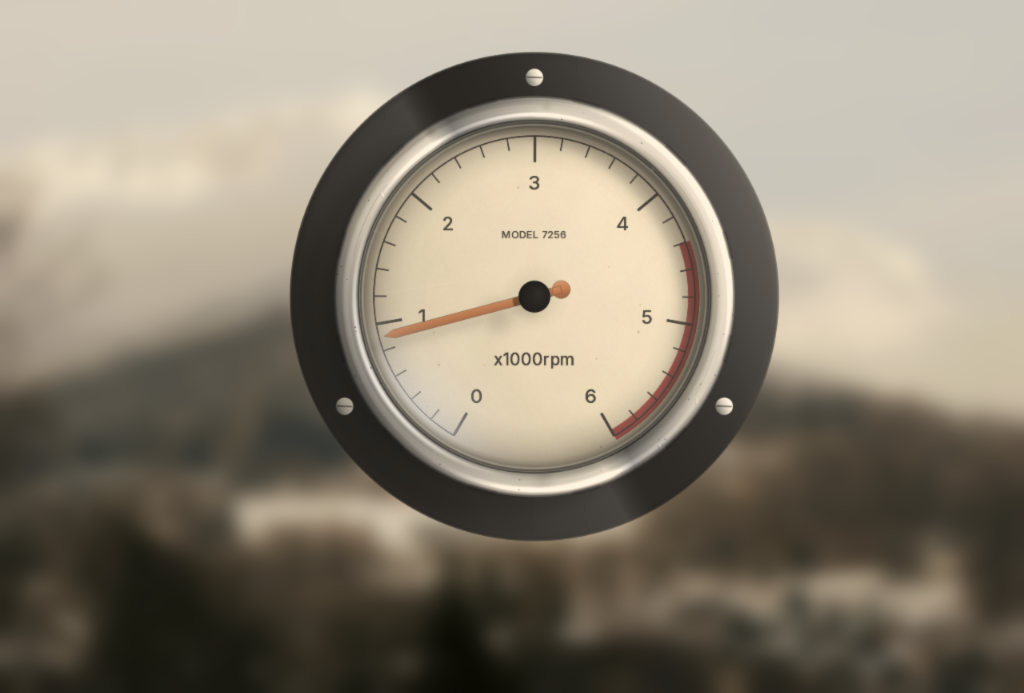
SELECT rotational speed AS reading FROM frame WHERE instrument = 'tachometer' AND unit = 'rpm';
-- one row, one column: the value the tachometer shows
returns 900 rpm
